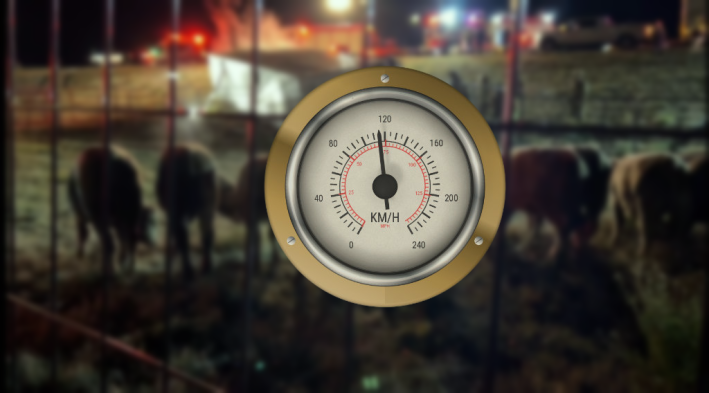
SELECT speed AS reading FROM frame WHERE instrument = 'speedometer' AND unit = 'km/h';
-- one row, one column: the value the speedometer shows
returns 115 km/h
